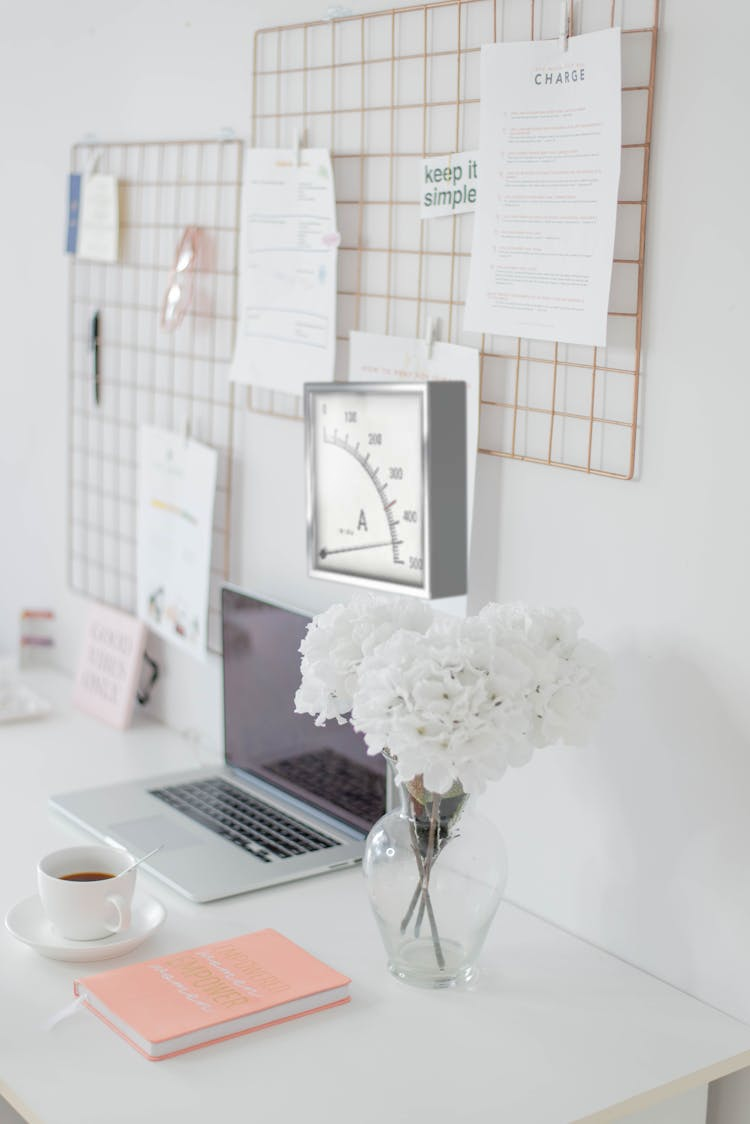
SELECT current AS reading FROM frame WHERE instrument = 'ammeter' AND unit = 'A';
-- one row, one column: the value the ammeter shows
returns 450 A
